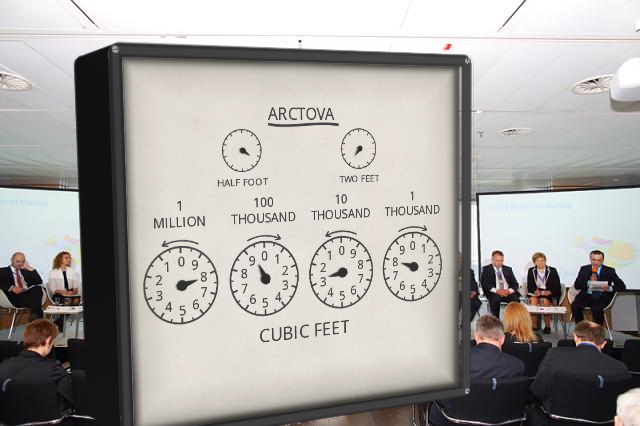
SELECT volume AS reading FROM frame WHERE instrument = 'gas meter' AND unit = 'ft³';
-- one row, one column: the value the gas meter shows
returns 792800 ft³
